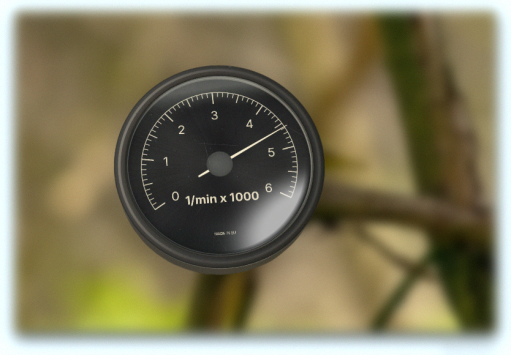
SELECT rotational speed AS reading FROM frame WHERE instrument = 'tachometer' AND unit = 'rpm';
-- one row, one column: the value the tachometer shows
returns 4600 rpm
